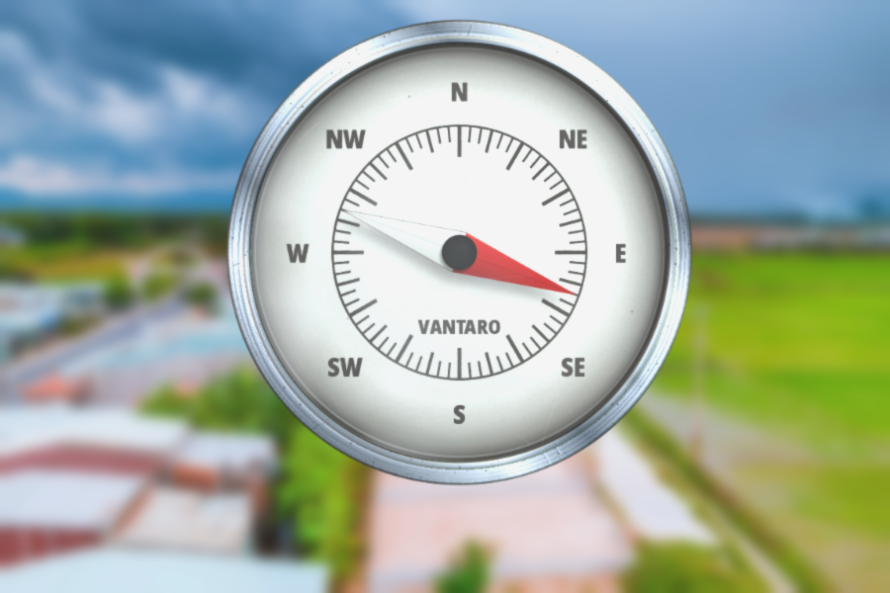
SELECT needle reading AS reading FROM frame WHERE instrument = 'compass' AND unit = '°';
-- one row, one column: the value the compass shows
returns 110 °
